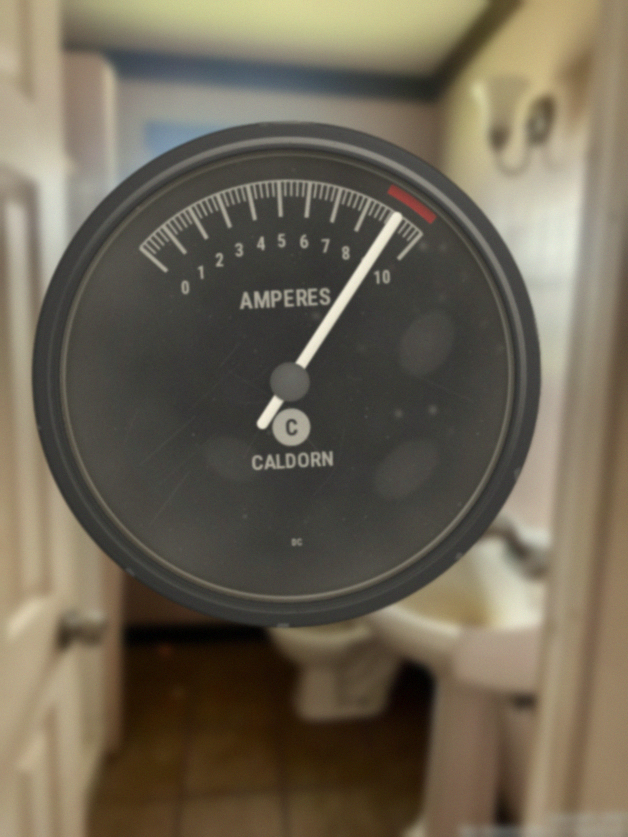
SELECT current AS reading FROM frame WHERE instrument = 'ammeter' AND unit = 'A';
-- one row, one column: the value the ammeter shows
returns 9 A
